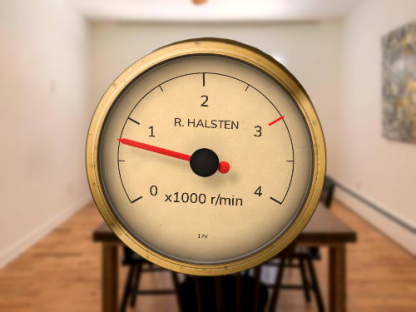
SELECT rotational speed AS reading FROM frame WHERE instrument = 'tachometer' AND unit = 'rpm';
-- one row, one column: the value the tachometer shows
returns 750 rpm
